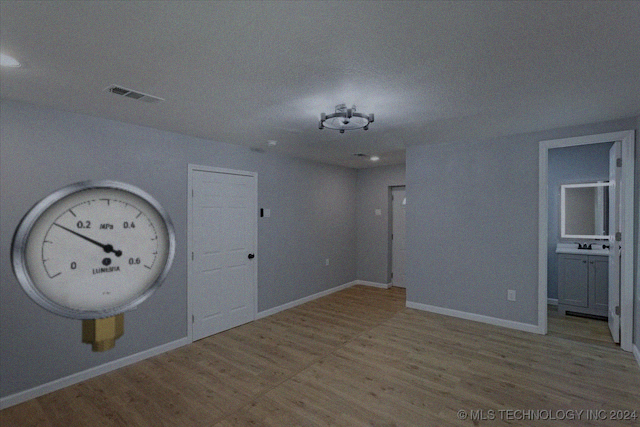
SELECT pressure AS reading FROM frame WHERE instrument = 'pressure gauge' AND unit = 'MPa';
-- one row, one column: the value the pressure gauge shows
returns 0.15 MPa
